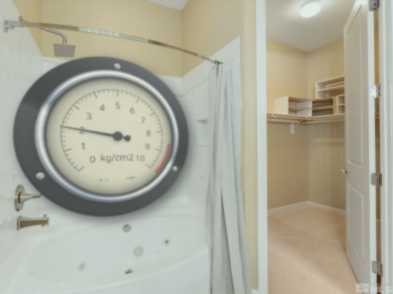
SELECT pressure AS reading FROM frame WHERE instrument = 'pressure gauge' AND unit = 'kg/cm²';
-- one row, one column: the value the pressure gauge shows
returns 2 kg/cm²
